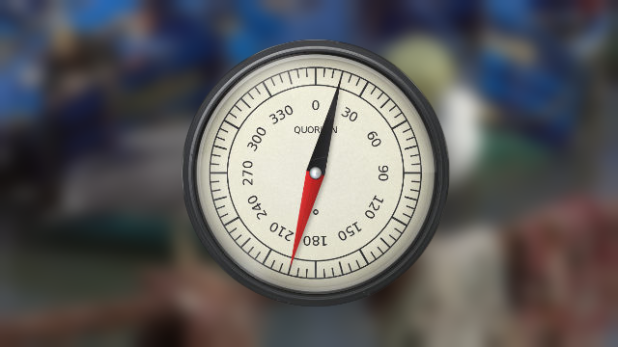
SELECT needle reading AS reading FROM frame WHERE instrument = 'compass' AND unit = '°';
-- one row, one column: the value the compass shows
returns 195 °
